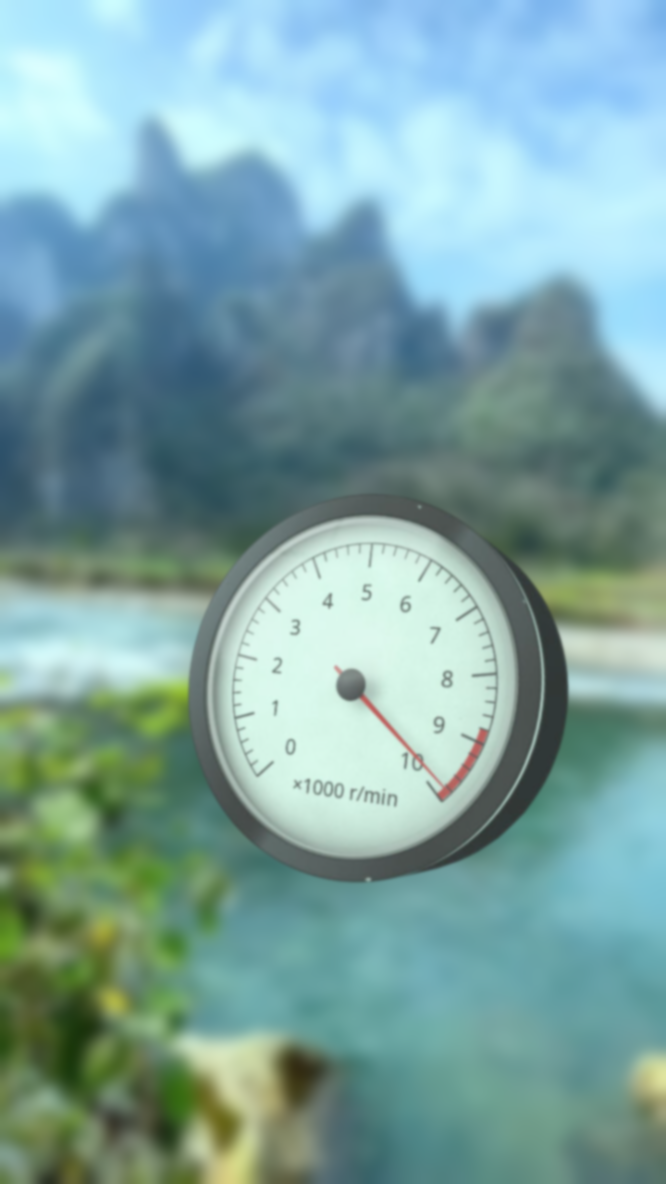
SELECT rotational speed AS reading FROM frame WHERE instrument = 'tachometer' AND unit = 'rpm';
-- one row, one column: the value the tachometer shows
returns 9800 rpm
